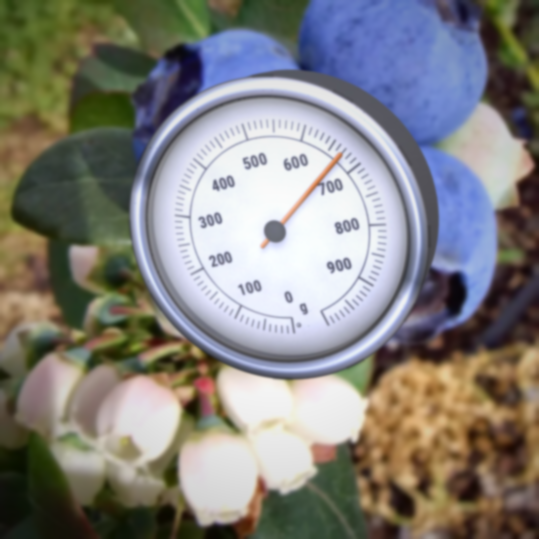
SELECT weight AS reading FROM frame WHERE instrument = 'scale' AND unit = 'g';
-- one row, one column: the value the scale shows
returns 670 g
